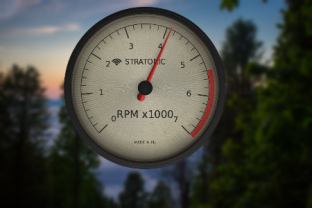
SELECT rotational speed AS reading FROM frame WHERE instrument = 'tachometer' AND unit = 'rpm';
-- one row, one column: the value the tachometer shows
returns 4100 rpm
